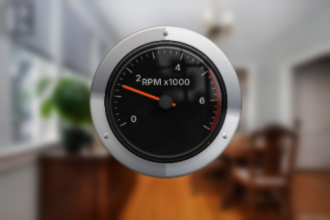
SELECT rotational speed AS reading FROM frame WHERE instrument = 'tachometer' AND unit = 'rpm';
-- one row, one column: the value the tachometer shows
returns 1400 rpm
